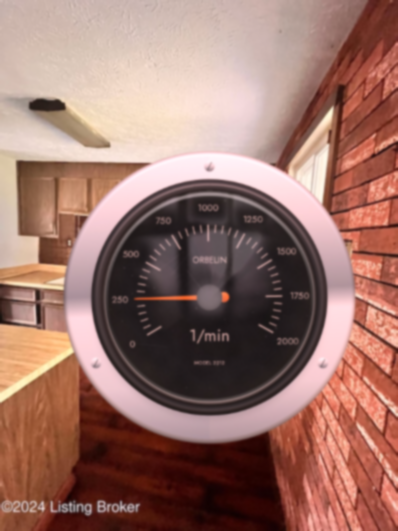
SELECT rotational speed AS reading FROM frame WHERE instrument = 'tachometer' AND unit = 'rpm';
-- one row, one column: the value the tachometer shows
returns 250 rpm
